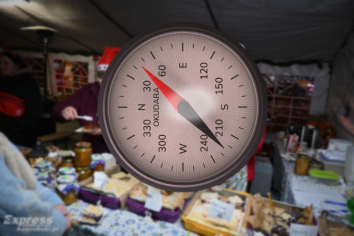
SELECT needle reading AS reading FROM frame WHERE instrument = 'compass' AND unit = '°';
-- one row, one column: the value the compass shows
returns 45 °
